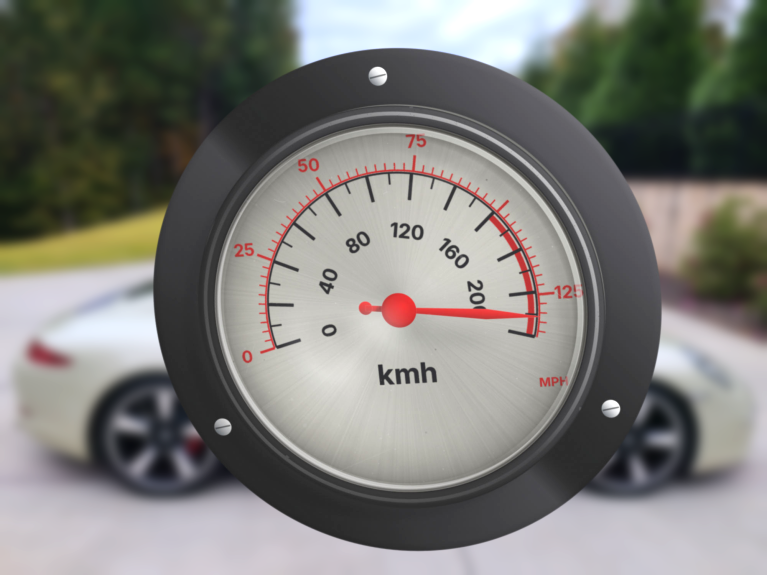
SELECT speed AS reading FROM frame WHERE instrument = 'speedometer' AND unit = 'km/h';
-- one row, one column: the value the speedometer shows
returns 210 km/h
